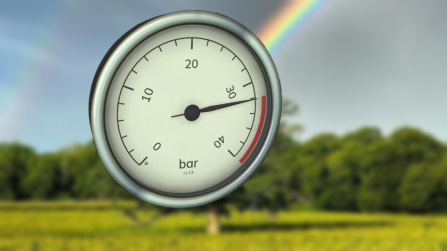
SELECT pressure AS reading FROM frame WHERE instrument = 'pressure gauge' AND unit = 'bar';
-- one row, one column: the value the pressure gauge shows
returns 32 bar
